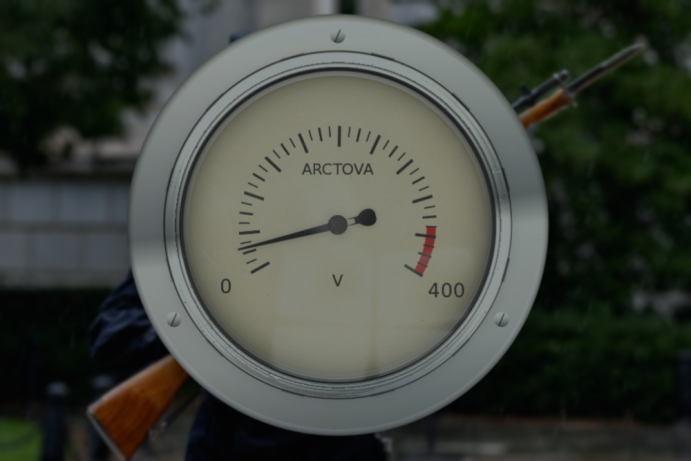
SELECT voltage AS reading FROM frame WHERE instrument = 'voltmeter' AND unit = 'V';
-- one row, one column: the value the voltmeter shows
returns 25 V
